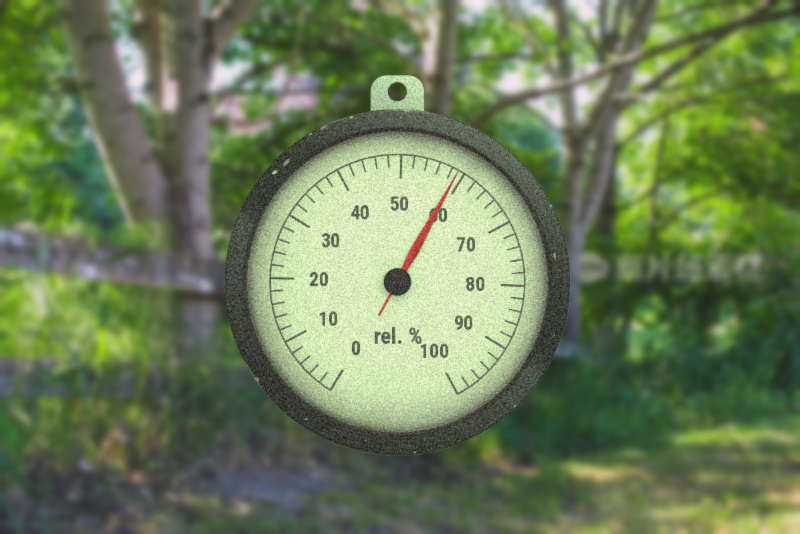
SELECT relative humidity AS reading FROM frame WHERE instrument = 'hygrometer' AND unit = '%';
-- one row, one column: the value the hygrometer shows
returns 59 %
